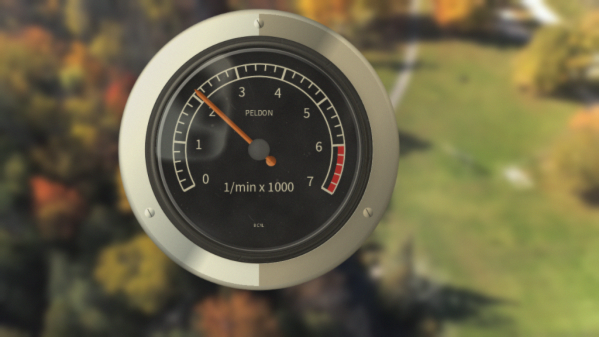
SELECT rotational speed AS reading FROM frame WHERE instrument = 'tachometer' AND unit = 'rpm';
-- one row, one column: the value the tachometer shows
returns 2100 rpm
